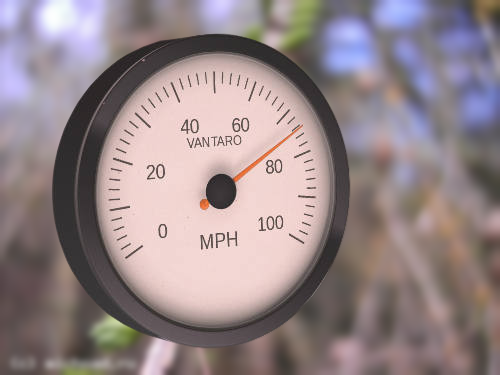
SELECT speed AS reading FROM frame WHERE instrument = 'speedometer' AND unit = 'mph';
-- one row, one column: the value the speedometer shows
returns 74 mph
